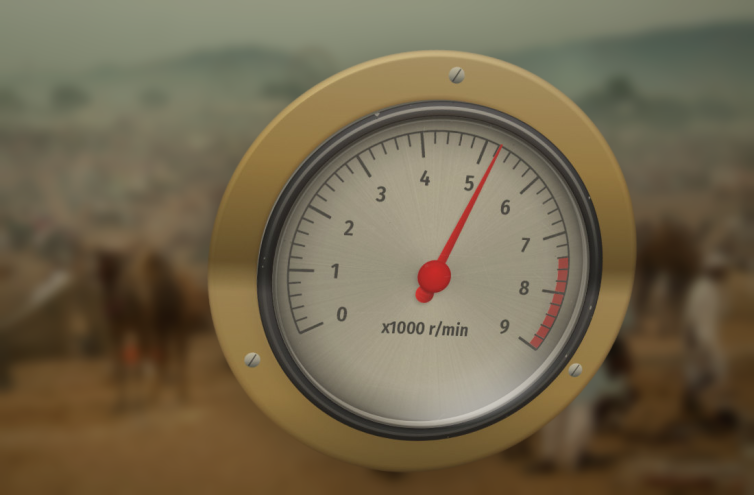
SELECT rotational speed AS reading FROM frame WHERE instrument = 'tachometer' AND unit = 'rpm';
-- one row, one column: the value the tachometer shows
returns 5200 rpm
